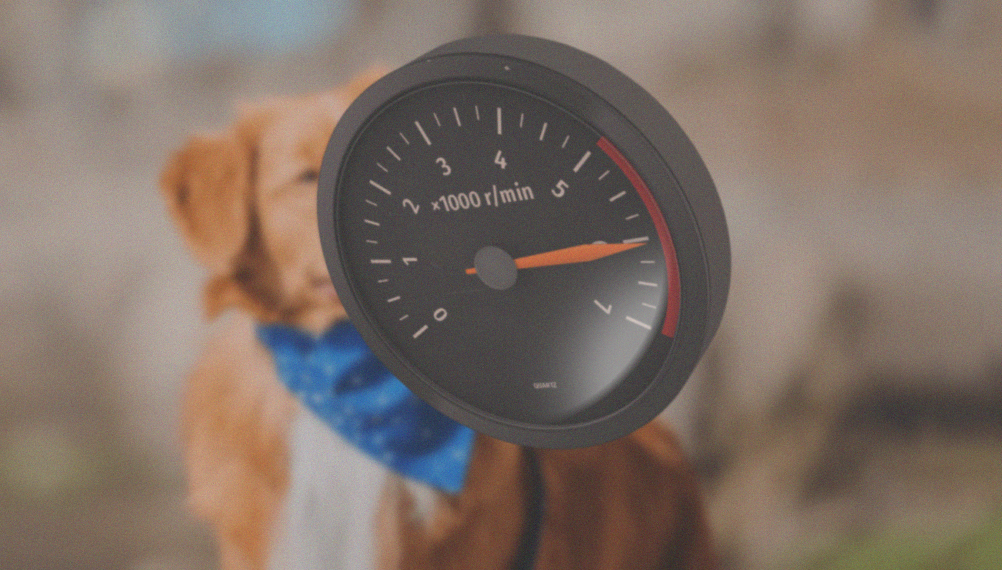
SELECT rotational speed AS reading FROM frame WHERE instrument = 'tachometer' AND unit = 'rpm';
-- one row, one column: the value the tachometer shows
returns 6000 rpm
